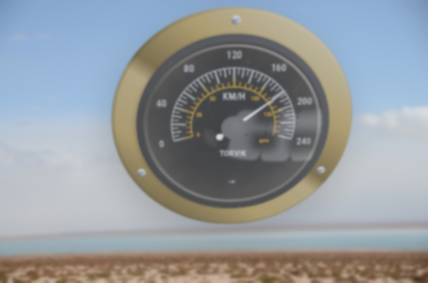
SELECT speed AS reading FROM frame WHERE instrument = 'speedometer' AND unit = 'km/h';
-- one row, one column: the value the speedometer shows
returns 180 km/h
